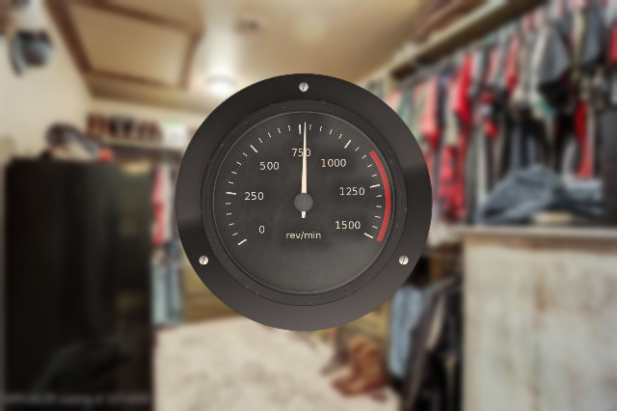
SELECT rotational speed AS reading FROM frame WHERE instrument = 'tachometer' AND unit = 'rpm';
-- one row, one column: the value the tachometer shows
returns 775 rpm
